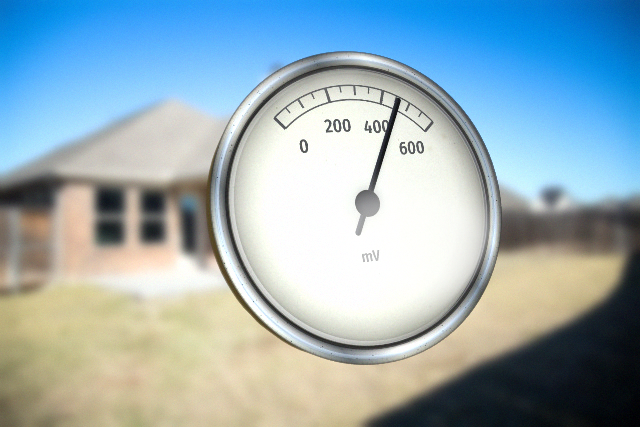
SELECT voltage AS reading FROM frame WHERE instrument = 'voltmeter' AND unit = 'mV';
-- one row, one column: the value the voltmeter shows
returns 450 mV
